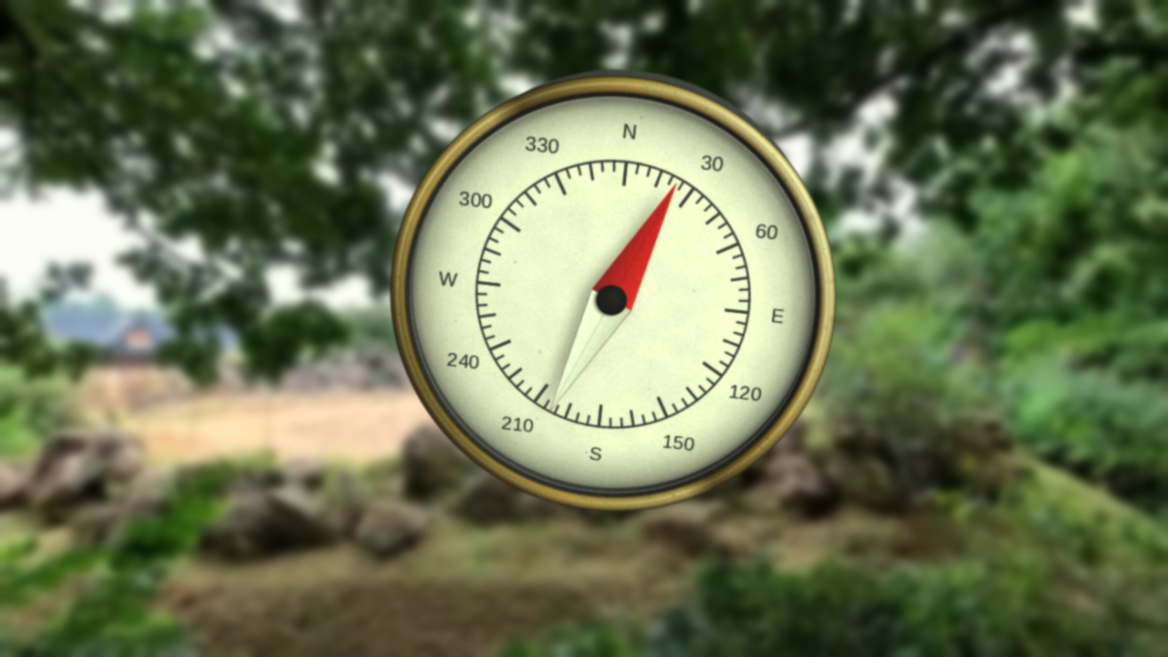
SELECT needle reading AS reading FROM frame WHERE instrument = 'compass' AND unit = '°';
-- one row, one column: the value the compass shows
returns 22.5 °
